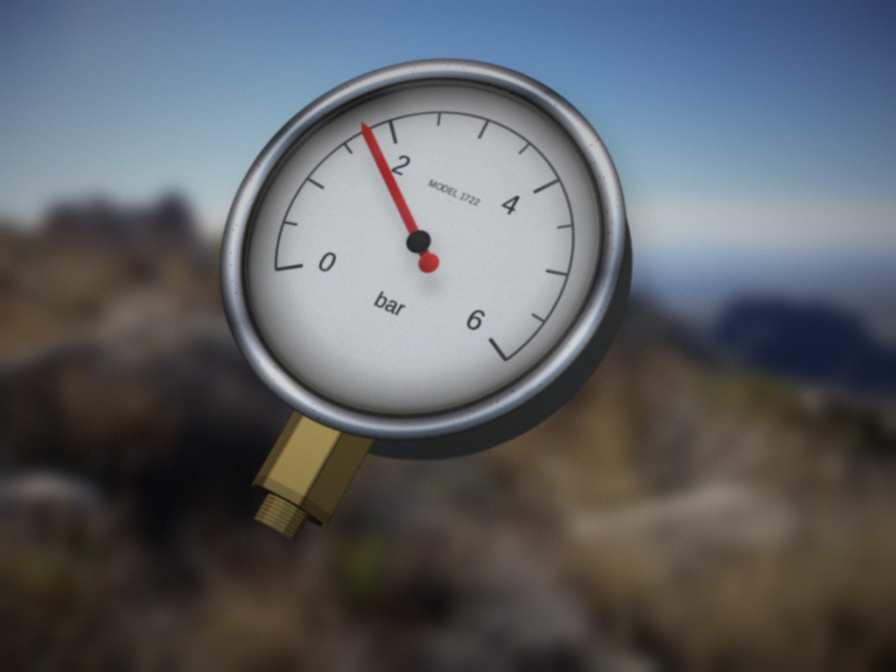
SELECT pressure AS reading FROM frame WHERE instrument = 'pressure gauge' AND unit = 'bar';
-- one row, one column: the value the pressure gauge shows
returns 1.75 bar
